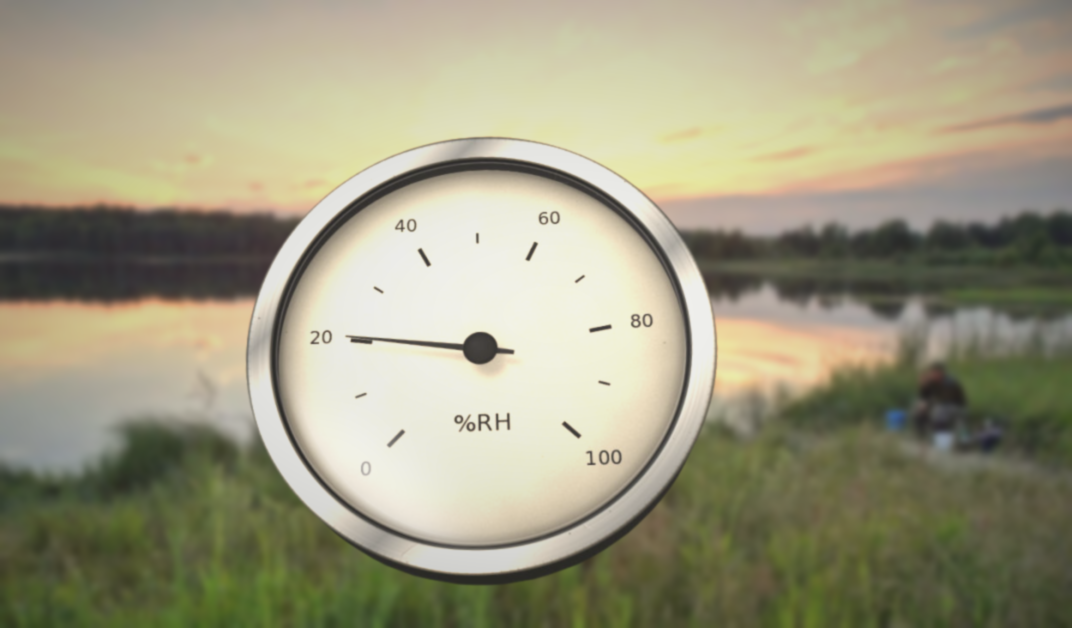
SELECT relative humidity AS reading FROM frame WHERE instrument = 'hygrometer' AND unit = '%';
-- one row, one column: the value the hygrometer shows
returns 20 %
